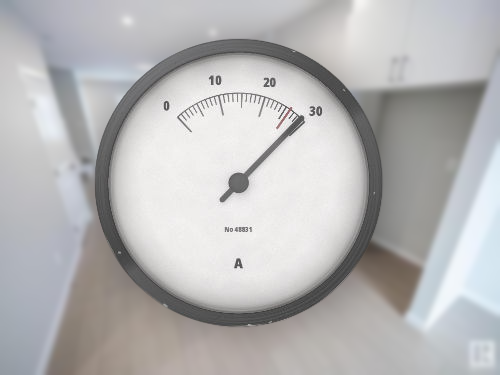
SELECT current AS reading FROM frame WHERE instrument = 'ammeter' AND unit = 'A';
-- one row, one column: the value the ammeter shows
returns 29 A
